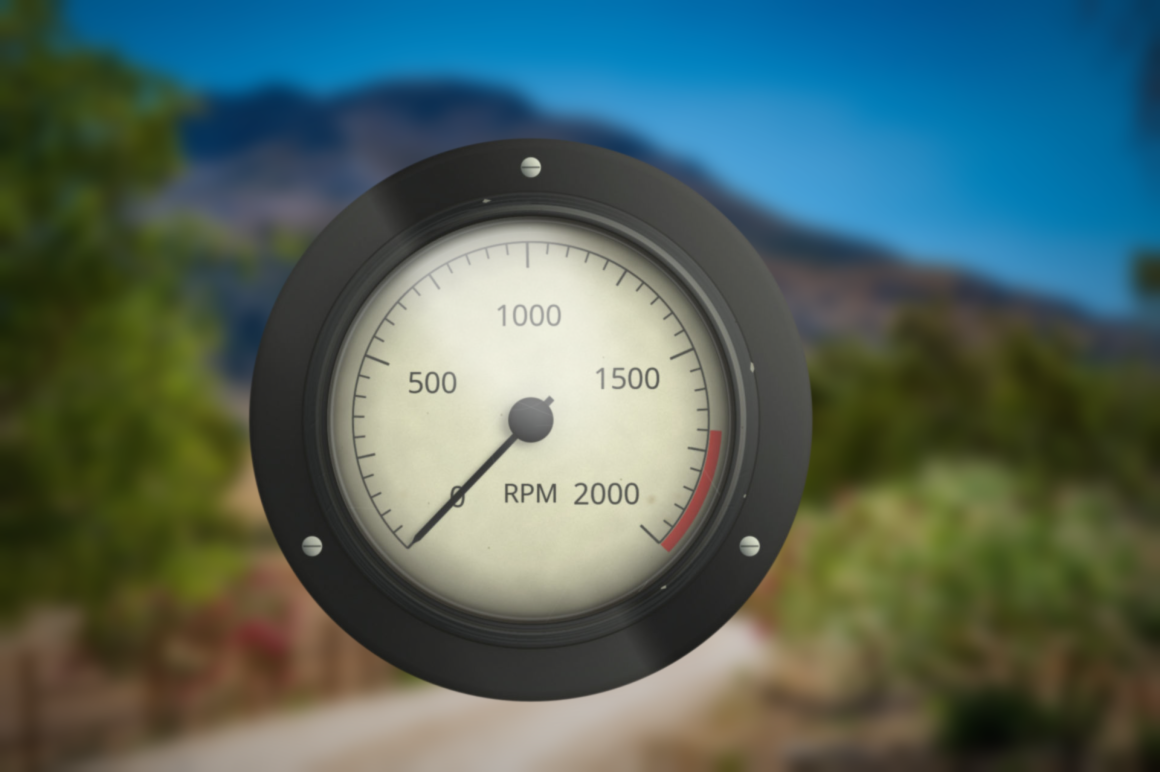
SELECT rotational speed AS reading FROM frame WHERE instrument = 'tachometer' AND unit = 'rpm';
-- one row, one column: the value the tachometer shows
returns 0 rpm
